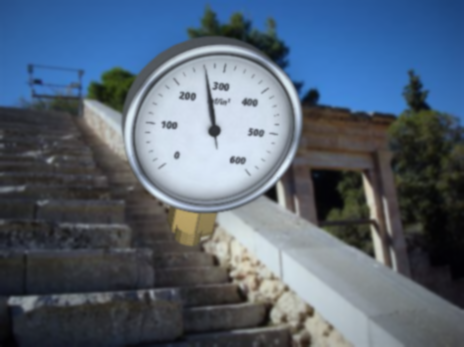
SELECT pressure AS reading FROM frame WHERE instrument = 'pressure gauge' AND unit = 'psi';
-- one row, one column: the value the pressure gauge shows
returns 260 psi
